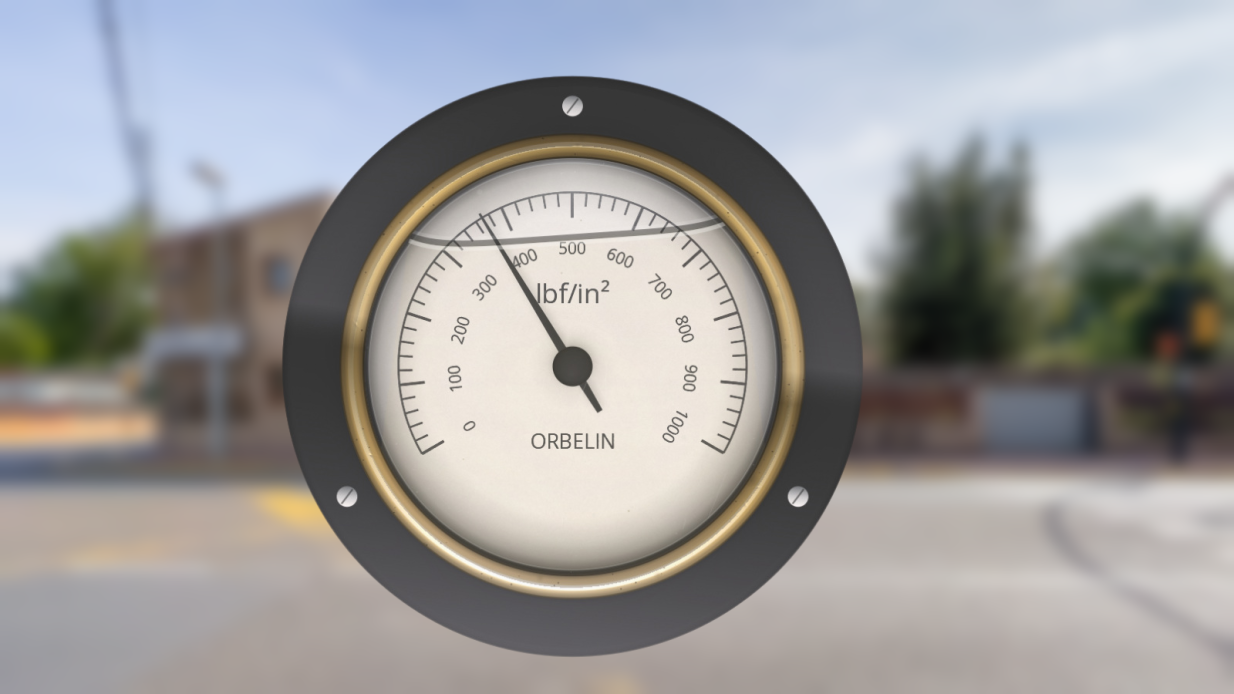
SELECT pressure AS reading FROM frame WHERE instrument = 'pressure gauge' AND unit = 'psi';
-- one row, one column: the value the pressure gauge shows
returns 370 psi
